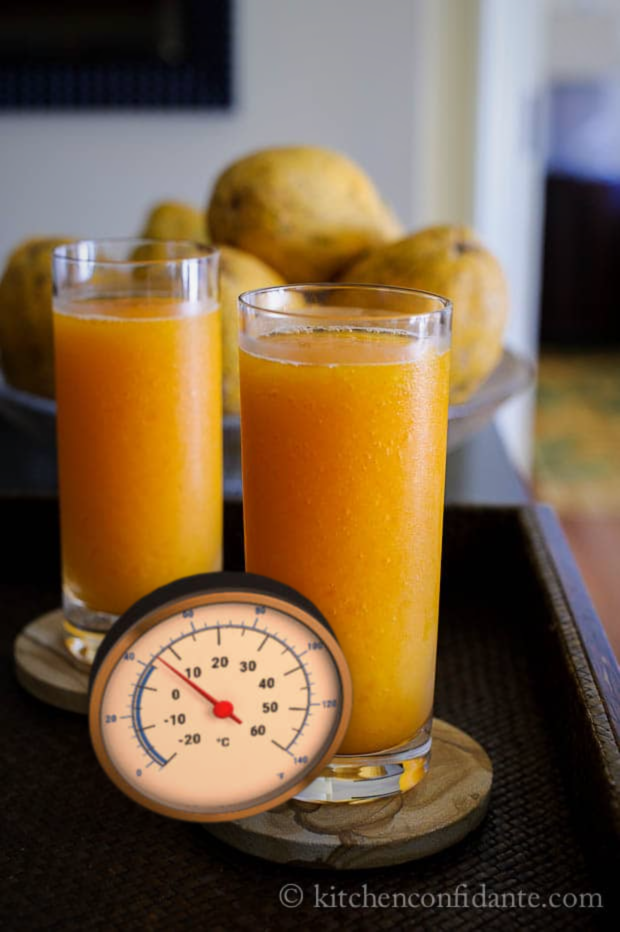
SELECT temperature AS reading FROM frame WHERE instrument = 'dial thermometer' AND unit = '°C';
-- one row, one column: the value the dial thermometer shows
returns 7.5 °C
